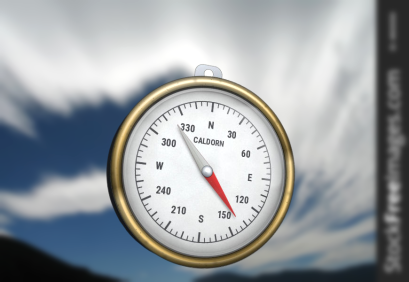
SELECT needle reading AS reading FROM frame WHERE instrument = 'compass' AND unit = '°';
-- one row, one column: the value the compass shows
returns 140 °
